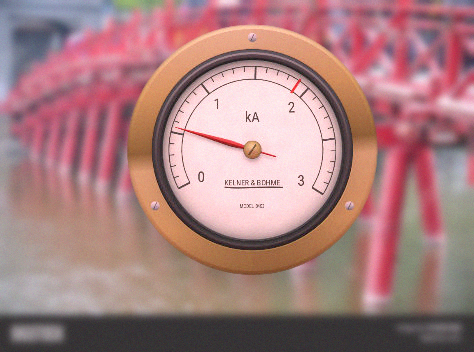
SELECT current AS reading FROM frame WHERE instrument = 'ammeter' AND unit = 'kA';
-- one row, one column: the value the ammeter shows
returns 0.55 kA
